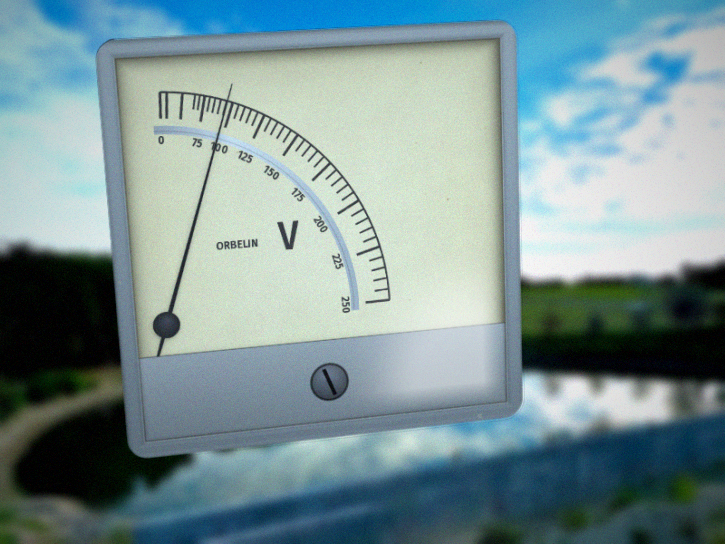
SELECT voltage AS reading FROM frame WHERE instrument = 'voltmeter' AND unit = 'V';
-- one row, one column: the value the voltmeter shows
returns 95 V
